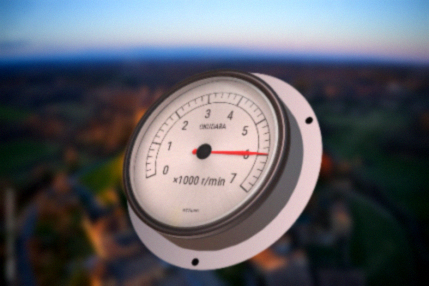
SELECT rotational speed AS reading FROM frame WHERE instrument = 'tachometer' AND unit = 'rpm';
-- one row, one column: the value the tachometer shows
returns 6000 rpm
